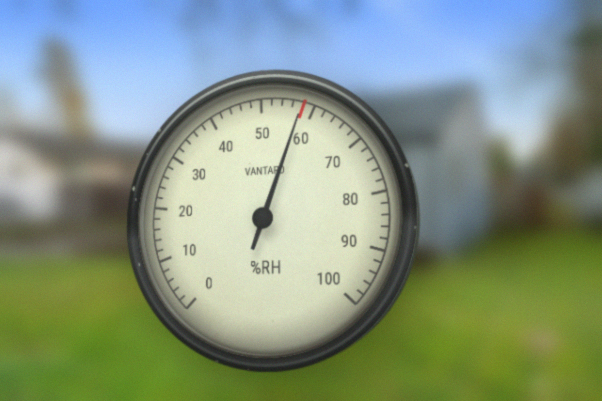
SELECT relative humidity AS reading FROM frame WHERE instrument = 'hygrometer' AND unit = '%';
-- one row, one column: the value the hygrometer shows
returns 58 %
